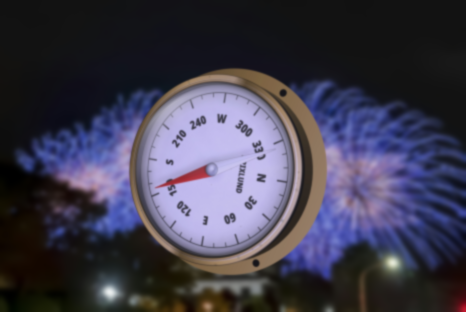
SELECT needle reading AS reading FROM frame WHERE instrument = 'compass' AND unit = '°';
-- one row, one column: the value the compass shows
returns 155 °
